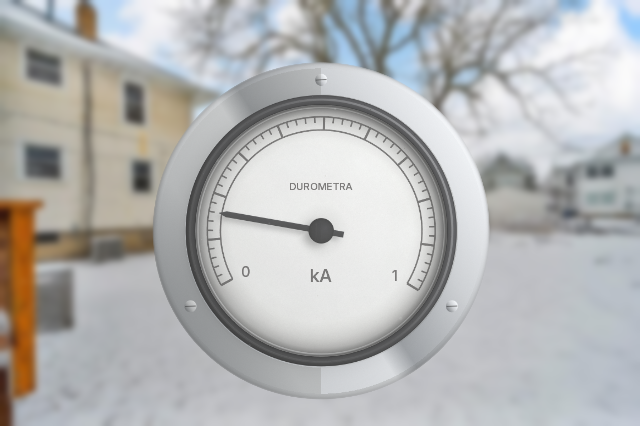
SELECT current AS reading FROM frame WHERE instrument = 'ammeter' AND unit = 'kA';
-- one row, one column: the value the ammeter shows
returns 0.16 kA
